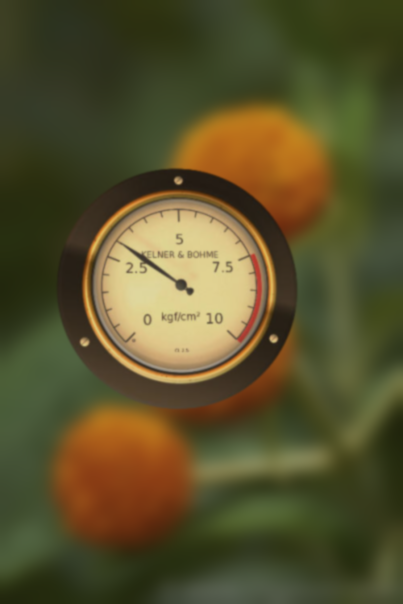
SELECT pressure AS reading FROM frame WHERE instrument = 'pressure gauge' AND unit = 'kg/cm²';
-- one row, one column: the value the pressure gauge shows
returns 3 kg/cm²
